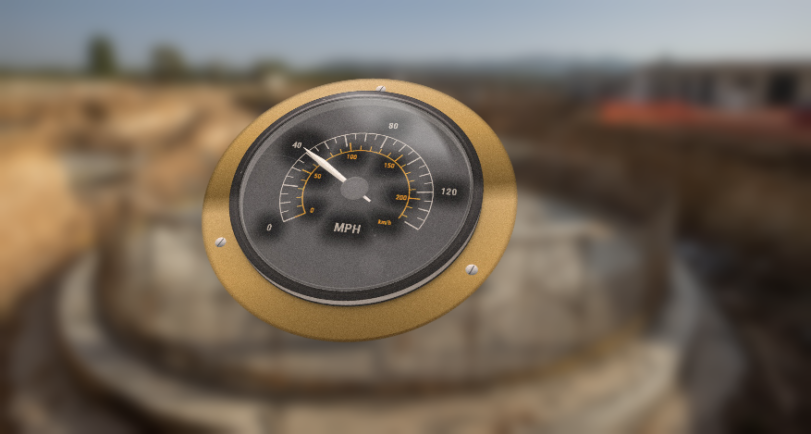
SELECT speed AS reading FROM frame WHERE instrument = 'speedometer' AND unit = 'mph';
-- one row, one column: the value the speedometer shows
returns 40 mph
